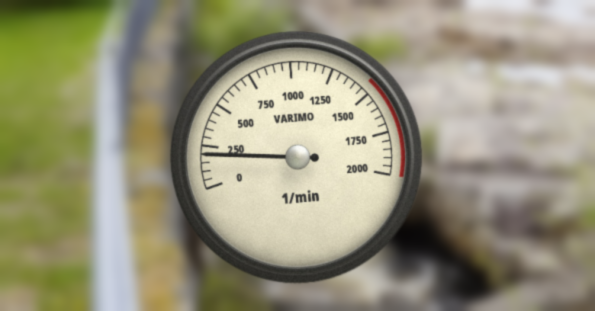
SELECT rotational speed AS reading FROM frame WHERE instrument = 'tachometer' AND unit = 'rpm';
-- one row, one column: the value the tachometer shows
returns 200 rpm
